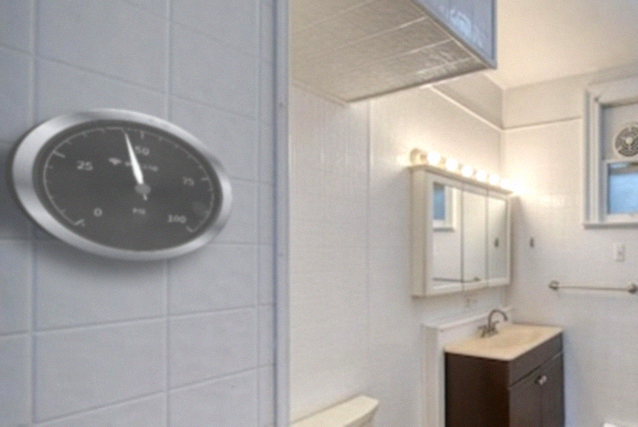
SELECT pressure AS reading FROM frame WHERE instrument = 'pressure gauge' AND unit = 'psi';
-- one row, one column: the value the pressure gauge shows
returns 45 psi
